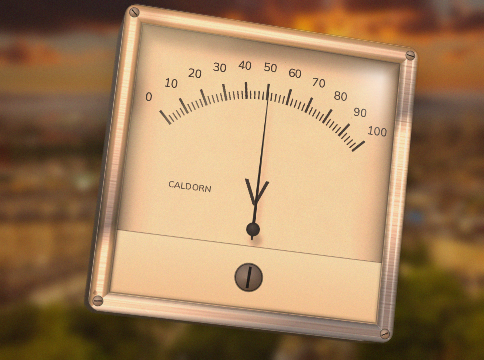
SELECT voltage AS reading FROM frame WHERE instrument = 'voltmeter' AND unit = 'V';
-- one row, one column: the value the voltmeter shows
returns 50 V
